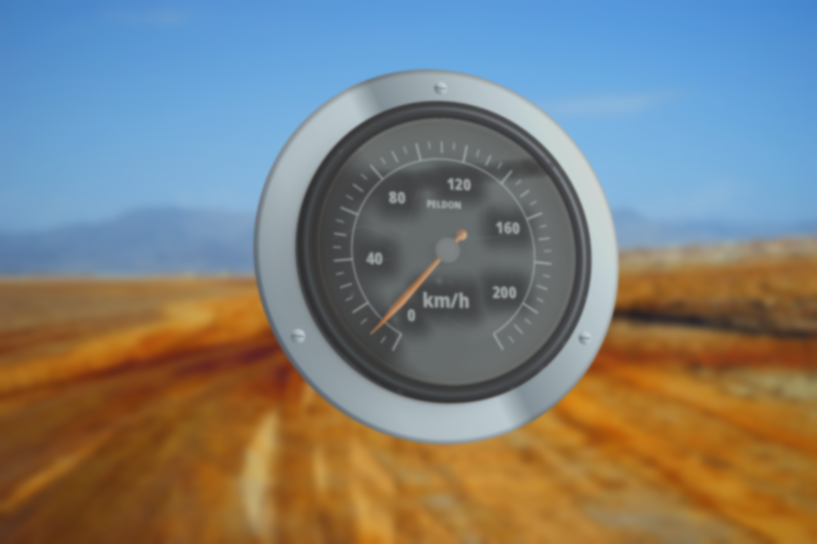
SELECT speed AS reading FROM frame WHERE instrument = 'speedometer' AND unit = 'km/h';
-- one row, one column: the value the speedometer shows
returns 10 km/h
